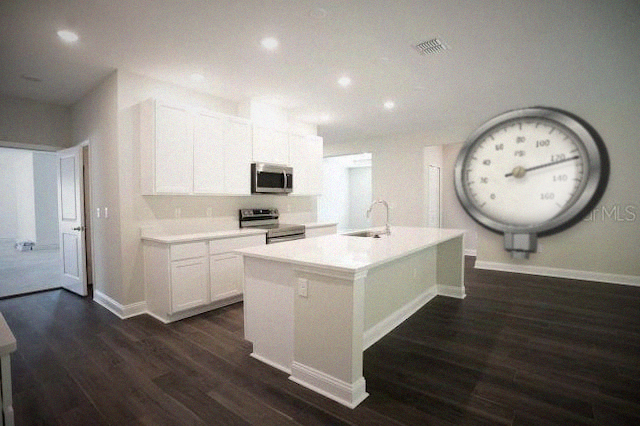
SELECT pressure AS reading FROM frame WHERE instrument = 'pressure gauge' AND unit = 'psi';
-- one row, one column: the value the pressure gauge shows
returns 125 psi
